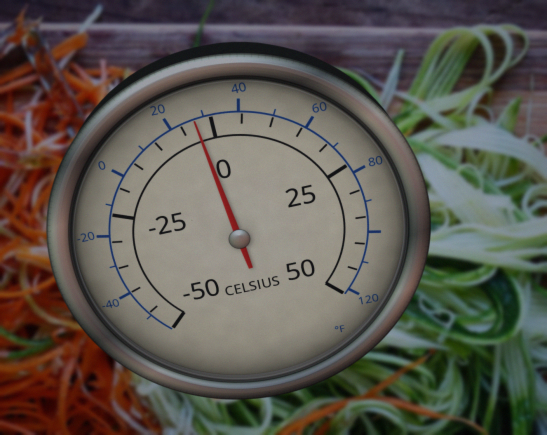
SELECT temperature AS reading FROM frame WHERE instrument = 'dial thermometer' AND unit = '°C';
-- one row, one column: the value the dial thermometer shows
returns -2.5 °C
